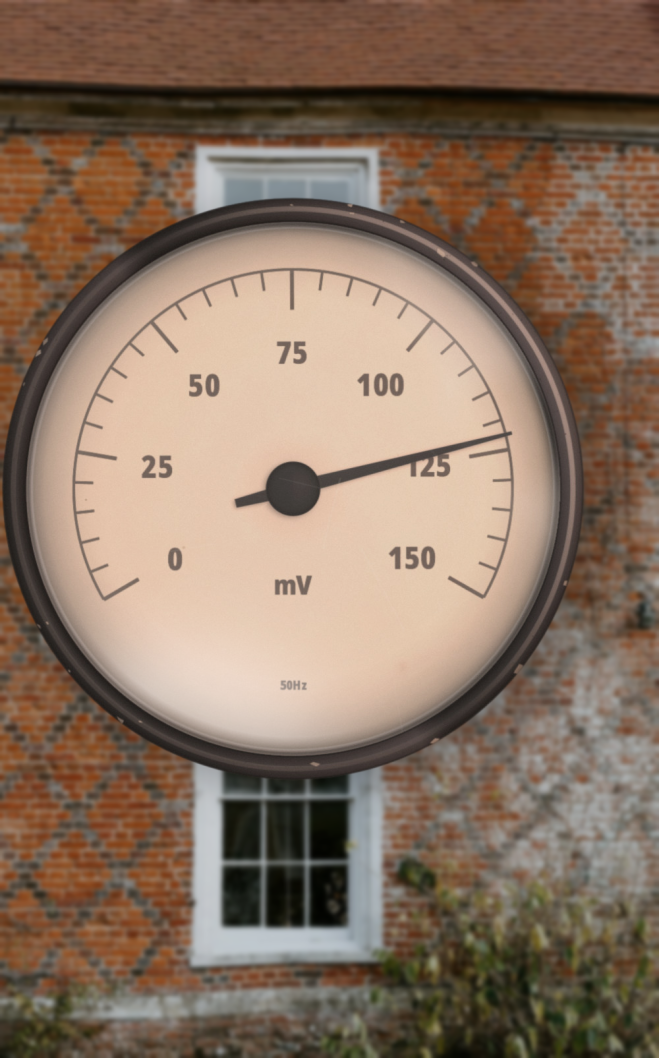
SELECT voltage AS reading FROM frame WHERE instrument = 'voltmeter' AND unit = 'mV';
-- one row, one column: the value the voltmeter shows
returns 122.5 mV
